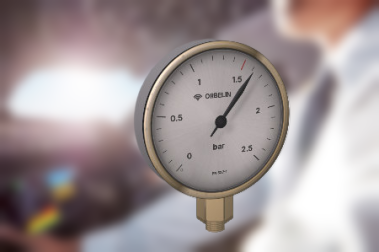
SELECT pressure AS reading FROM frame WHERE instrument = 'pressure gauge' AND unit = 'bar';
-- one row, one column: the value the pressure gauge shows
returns 1.6 bar
